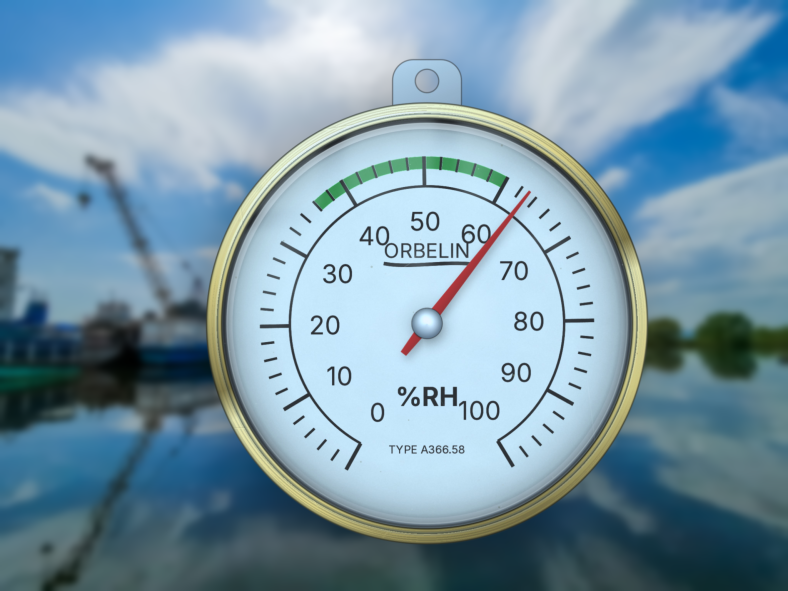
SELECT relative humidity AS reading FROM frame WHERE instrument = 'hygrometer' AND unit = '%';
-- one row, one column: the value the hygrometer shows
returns 63 %
